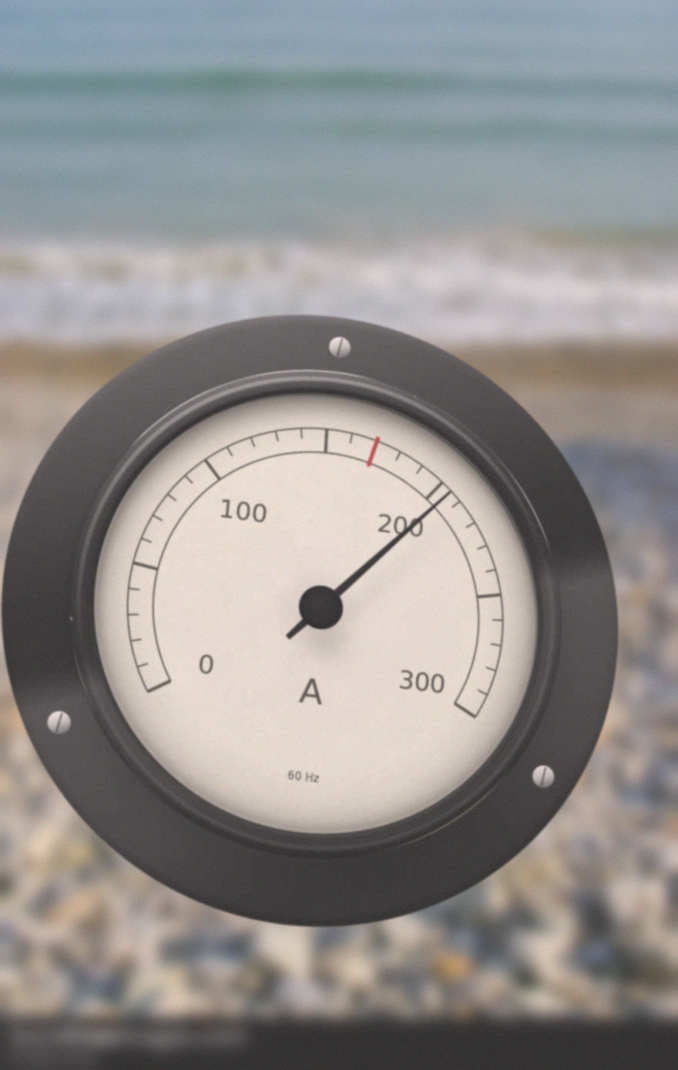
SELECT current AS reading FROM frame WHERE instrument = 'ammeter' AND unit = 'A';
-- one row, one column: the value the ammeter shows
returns 205 A
